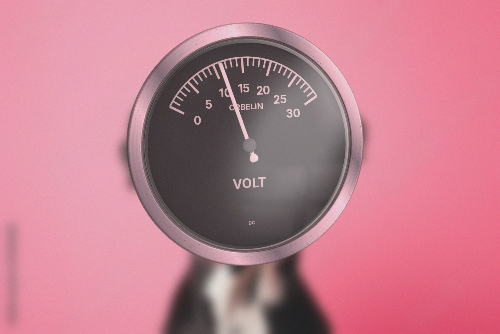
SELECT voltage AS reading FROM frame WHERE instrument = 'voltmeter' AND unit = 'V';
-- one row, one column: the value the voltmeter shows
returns 11 V
